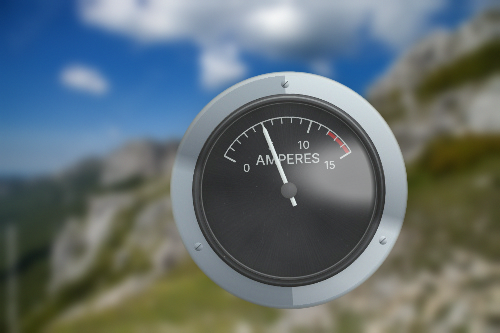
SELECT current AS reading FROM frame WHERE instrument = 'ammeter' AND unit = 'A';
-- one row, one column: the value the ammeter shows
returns 5 A
